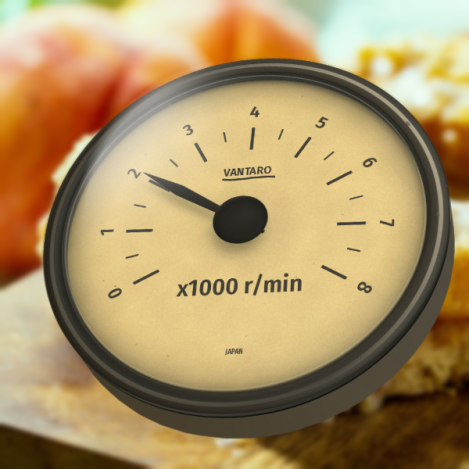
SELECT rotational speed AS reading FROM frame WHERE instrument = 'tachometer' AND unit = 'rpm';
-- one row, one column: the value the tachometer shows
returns 2000 rpm
